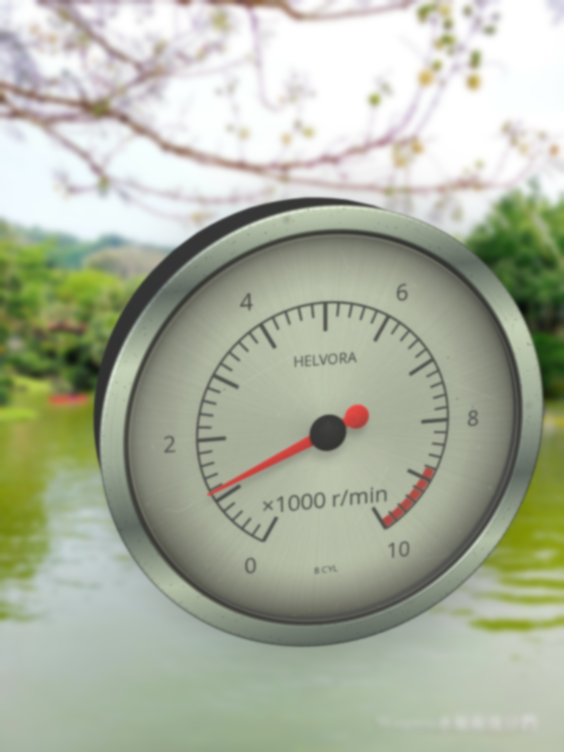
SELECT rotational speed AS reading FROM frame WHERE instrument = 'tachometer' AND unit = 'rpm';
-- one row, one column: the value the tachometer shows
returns 1200 rpm
